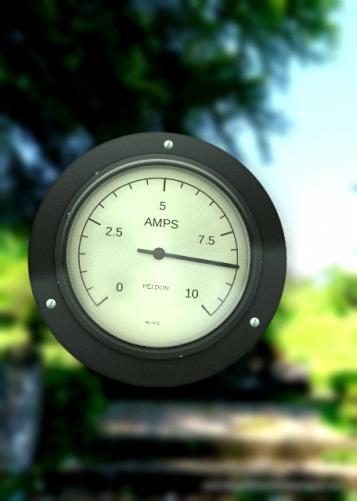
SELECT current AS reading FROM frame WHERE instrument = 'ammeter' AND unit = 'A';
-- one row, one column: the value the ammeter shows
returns 8.5 A
